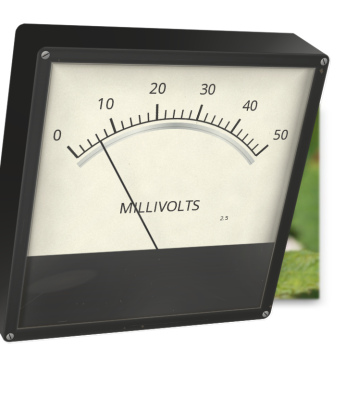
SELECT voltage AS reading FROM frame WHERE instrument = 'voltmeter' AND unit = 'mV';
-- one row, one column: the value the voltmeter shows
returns 6 mV
